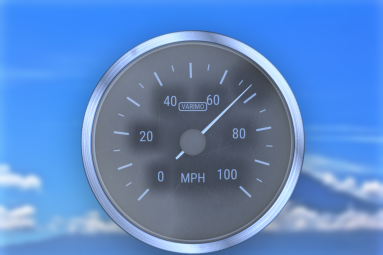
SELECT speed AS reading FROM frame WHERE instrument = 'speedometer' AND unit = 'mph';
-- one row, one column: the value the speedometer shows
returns 67.5 mph
